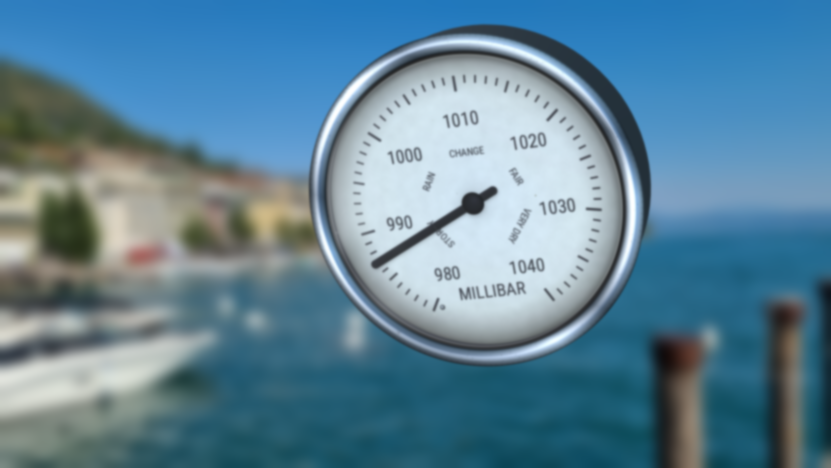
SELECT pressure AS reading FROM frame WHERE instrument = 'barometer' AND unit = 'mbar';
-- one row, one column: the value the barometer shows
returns 987 mbar
